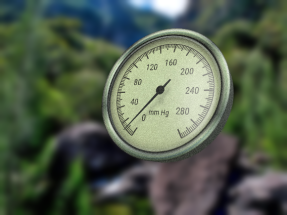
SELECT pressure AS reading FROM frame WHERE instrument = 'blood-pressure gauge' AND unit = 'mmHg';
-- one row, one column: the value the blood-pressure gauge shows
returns 10 mmHg
